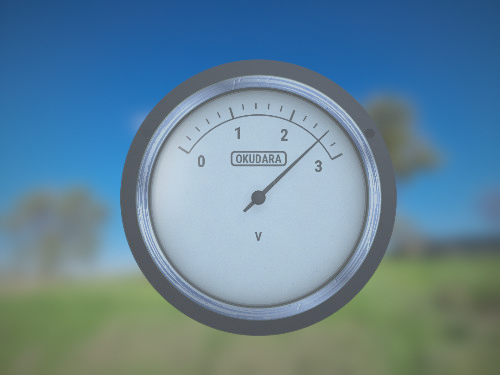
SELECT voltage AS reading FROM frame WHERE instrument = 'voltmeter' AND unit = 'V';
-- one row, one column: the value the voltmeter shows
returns 2.6 V
